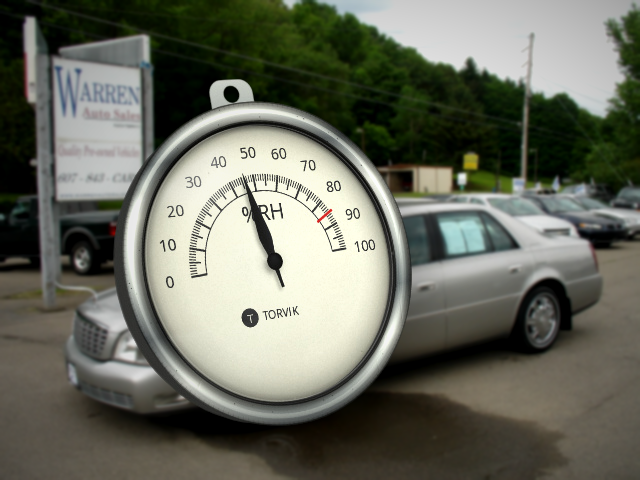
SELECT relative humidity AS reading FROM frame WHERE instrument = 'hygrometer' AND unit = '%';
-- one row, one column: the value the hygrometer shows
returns 45 %
